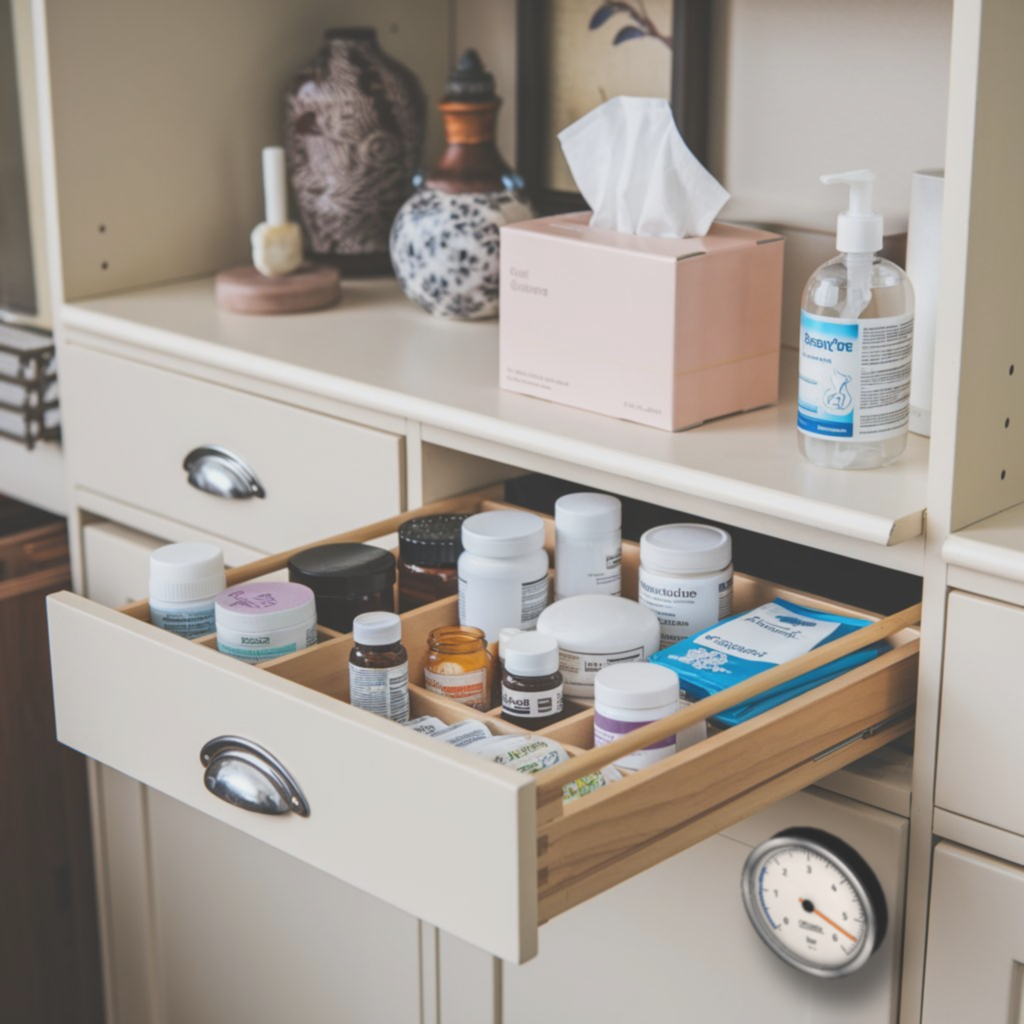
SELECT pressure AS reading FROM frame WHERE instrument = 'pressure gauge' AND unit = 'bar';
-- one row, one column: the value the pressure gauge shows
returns 5.5 bar
